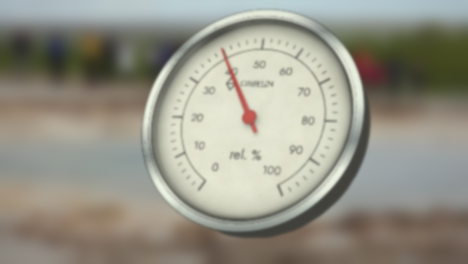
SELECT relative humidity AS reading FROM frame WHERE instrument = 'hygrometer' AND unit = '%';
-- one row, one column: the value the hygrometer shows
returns 40 %
